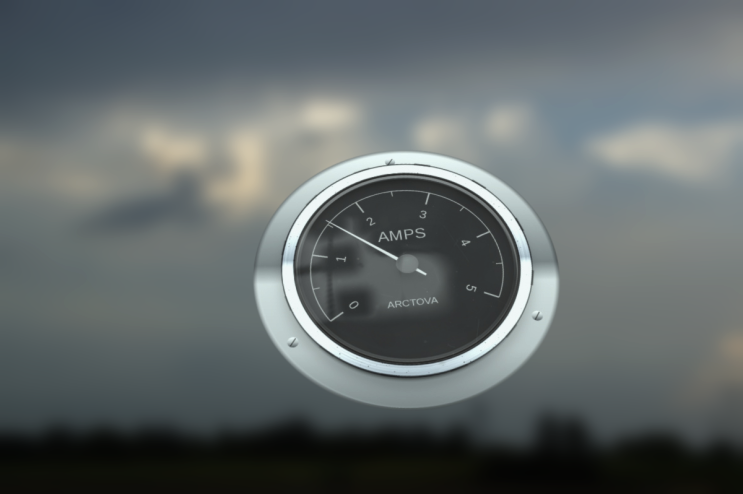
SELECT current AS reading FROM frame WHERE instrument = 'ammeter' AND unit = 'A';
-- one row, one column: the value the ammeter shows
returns 1.5 A
